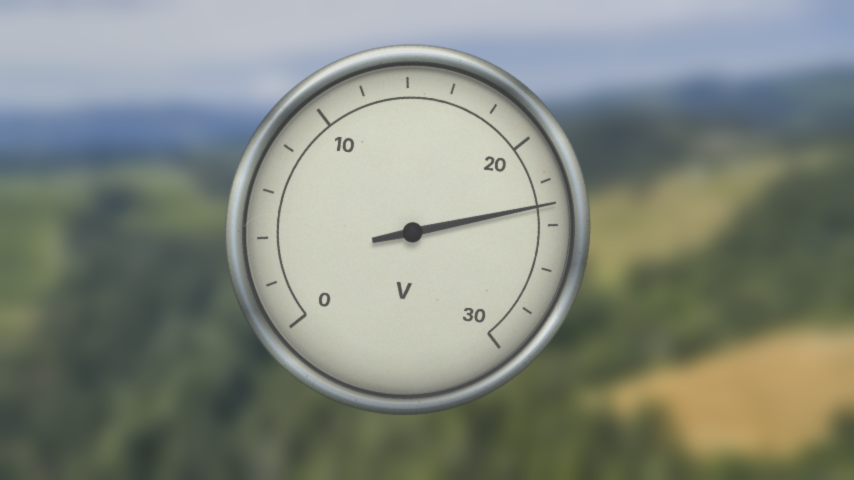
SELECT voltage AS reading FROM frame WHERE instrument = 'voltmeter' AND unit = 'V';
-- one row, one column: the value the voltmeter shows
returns 23 V
